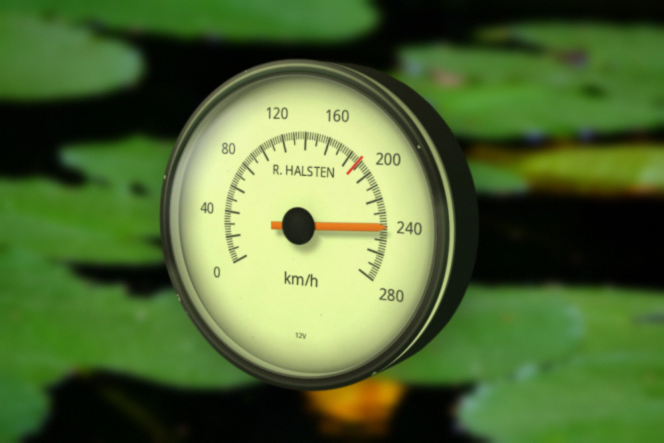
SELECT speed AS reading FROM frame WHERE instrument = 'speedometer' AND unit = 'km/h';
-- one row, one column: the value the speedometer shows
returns 240 km/h
